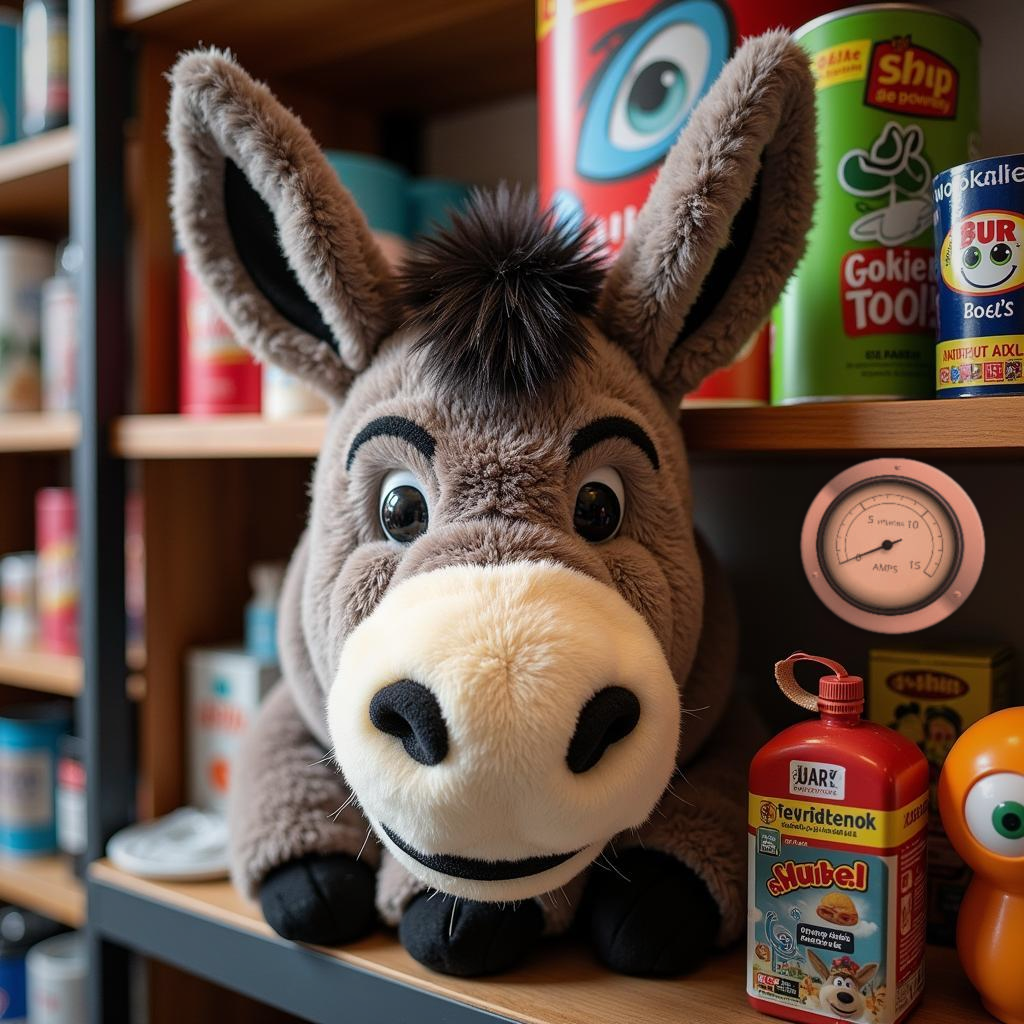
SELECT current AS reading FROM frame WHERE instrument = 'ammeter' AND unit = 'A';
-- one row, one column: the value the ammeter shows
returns 0 A
